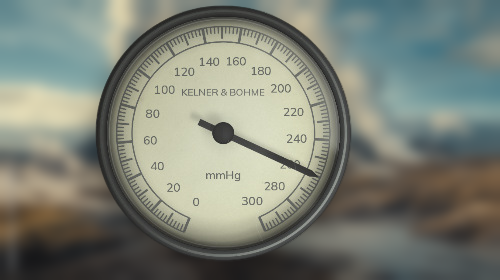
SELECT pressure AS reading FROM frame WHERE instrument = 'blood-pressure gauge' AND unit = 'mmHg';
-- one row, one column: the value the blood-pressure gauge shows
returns 260 mmHg
